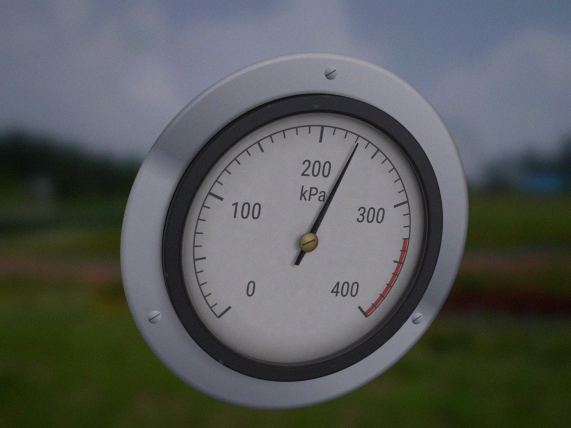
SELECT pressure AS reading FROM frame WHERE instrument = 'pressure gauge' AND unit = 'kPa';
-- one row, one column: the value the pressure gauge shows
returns 230 kPa
